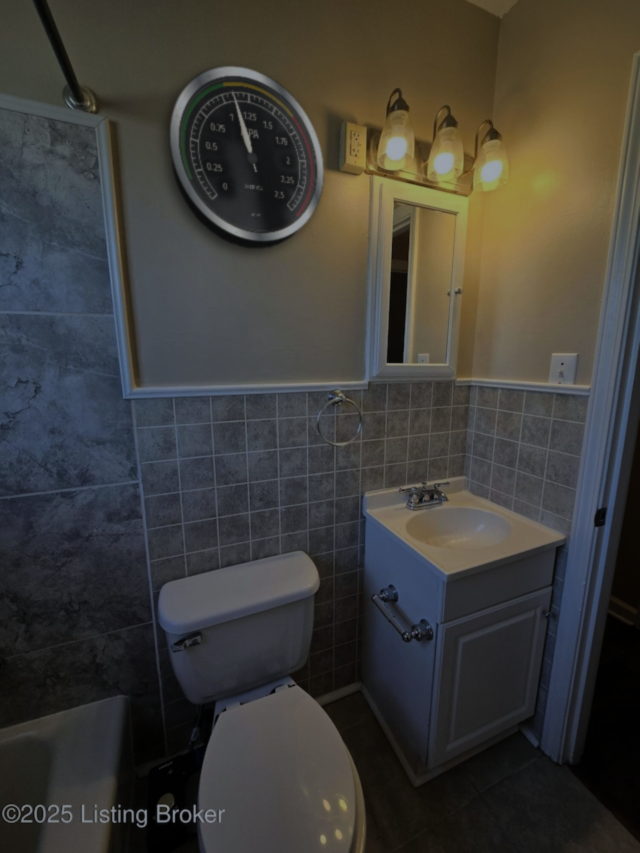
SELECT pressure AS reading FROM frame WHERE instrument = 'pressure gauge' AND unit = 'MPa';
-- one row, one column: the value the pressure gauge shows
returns 1.1 MPa
